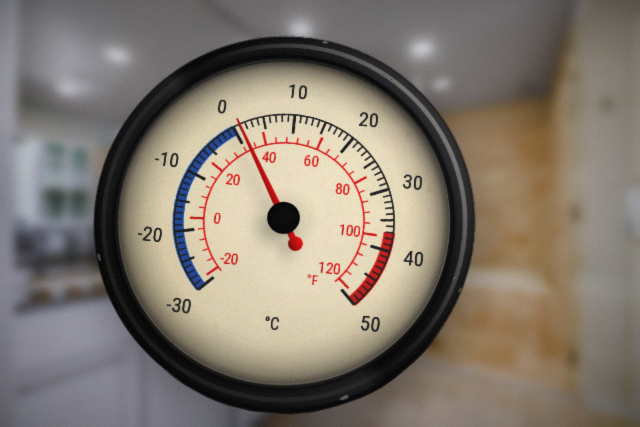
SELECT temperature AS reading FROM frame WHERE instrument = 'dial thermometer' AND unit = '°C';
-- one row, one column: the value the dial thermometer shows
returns 1 °C
